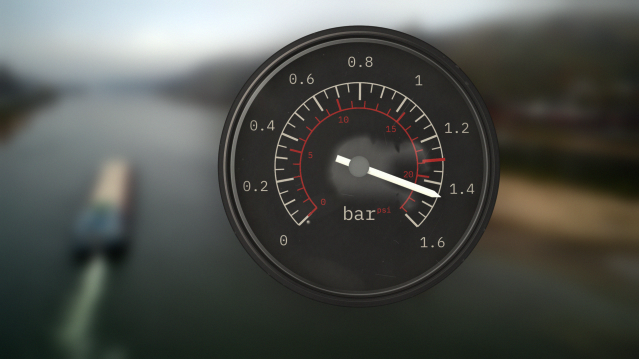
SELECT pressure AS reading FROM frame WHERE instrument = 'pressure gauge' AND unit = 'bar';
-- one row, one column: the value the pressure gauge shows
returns 1.45 bar
